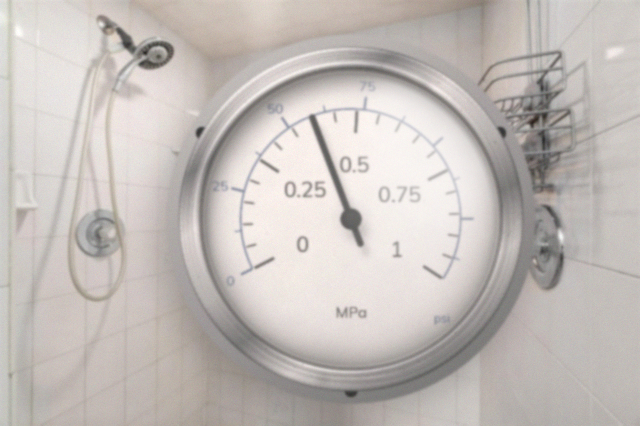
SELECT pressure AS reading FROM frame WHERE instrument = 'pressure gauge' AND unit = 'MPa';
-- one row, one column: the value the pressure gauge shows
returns 0.4 MPa
